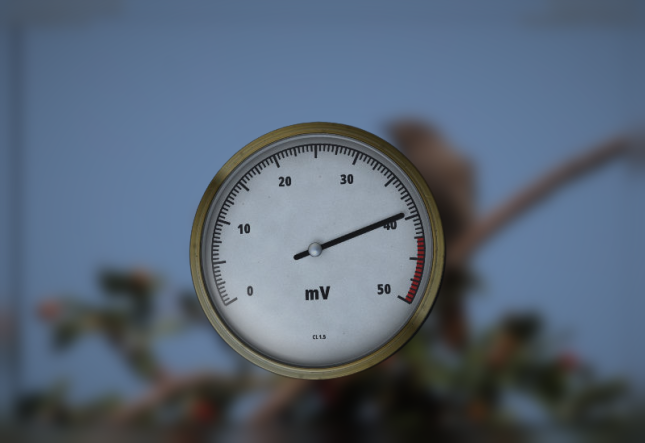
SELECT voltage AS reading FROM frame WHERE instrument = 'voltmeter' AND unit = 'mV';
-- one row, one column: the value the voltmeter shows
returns 39.5 mV
